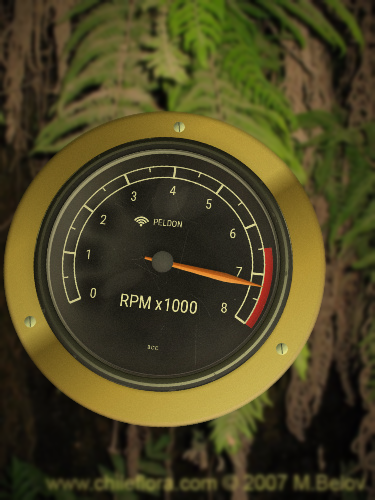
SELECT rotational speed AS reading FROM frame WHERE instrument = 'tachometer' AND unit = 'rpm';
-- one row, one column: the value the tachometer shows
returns 7250 rpm
